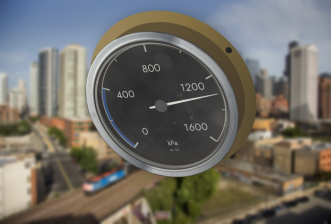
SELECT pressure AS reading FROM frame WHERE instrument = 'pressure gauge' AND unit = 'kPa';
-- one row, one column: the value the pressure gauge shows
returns 1300 kPa
